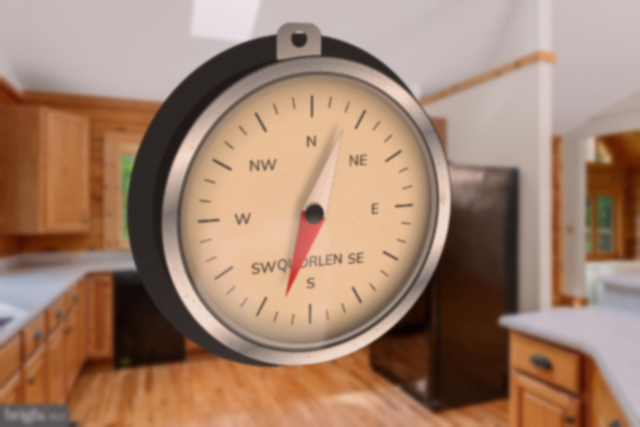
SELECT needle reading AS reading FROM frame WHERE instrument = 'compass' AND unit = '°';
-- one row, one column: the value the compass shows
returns 200 °
